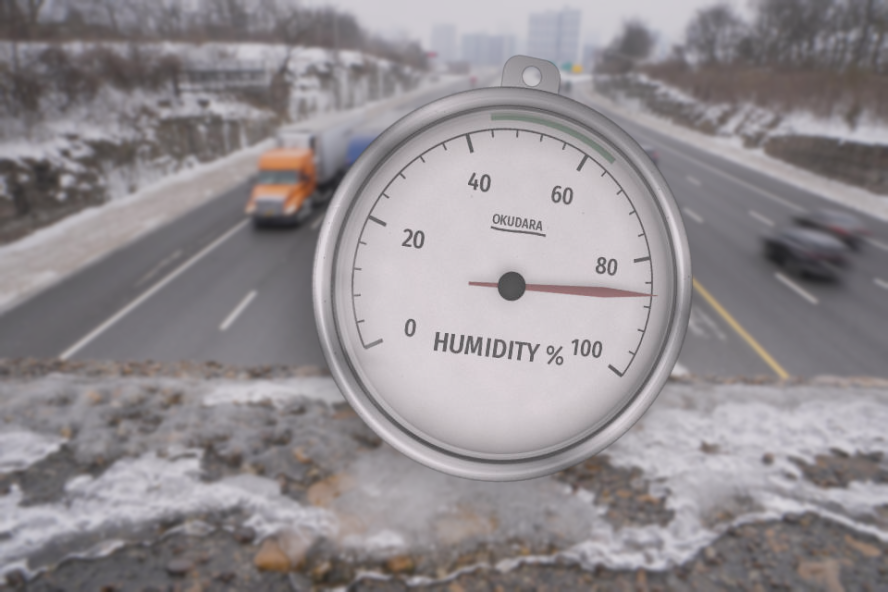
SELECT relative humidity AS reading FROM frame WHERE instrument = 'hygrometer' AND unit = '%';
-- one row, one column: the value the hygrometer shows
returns 86 %
